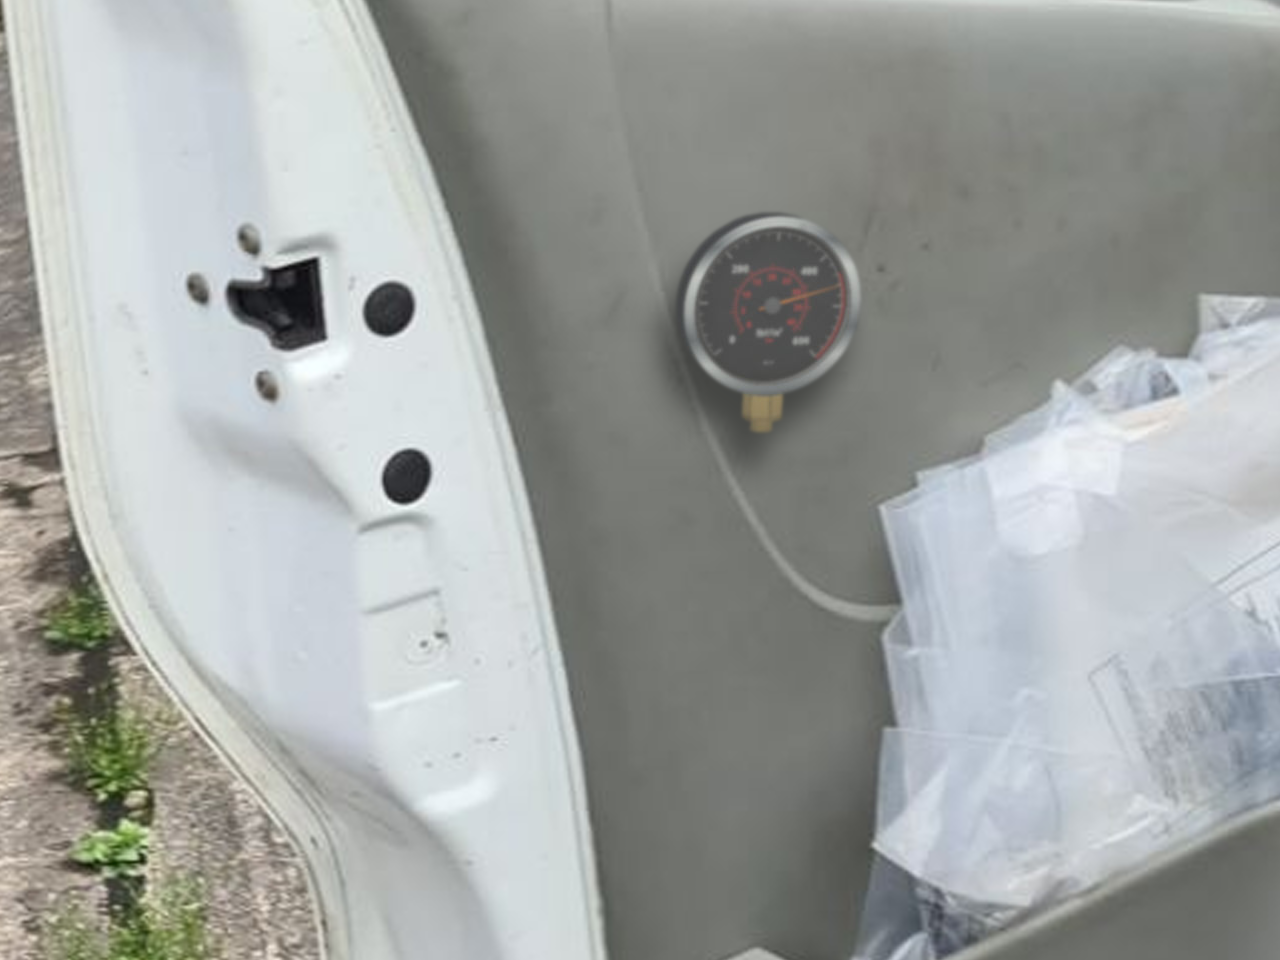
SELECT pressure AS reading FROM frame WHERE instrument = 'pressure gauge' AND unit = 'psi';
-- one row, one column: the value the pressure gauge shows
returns 460 psi
